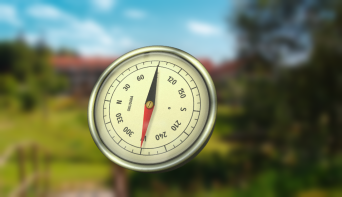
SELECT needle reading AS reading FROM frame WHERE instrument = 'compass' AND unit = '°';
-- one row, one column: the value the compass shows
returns 270 °
